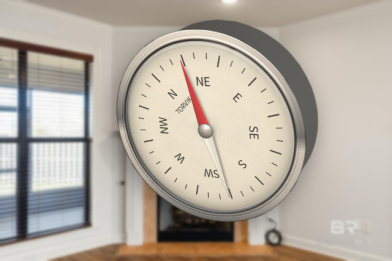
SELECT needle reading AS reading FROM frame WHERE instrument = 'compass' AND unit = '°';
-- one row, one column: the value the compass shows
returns 30 °
